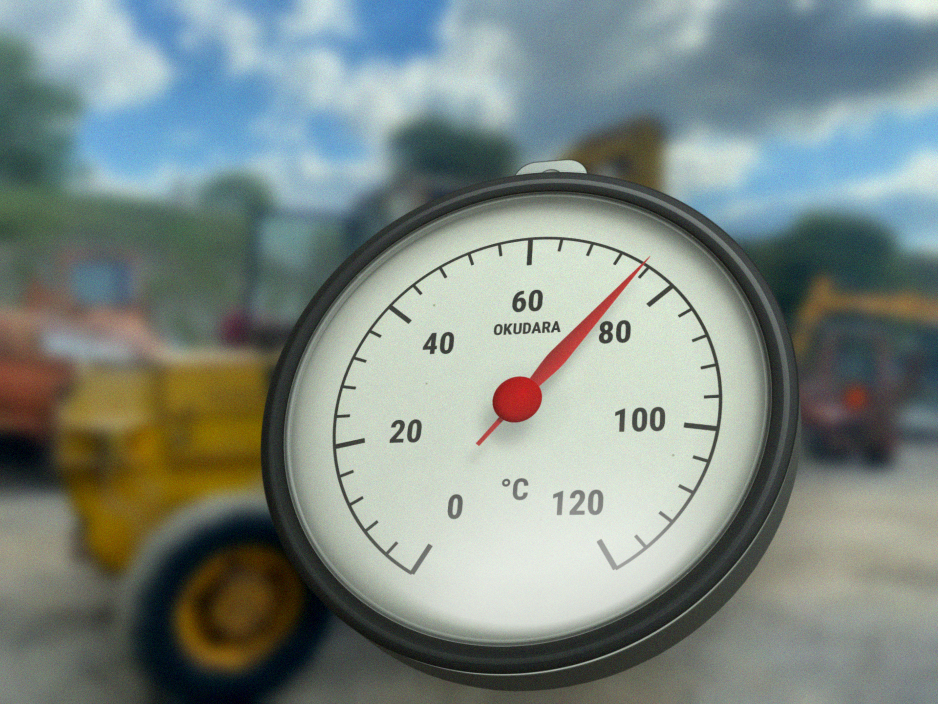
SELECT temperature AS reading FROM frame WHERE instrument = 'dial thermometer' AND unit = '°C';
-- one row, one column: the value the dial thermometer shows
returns 76 °C
